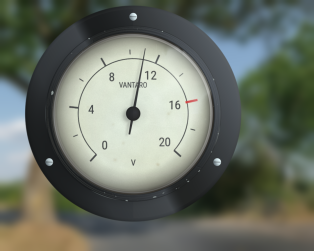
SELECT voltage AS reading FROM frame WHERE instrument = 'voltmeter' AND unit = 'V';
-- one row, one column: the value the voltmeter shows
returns 11 V
